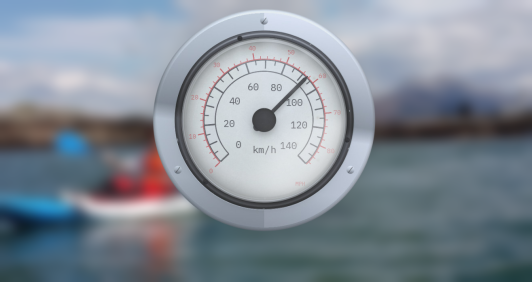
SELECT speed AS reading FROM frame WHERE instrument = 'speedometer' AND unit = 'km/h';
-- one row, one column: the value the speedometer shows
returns 92.5 km/h
